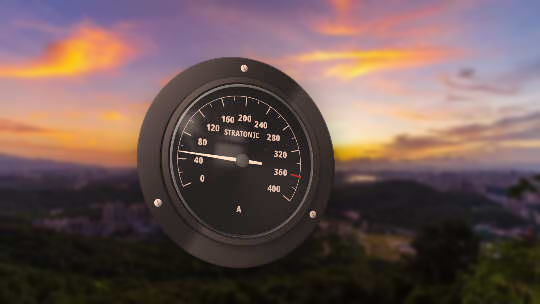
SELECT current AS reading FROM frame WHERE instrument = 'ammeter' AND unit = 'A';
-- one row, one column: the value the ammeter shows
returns 50 A
